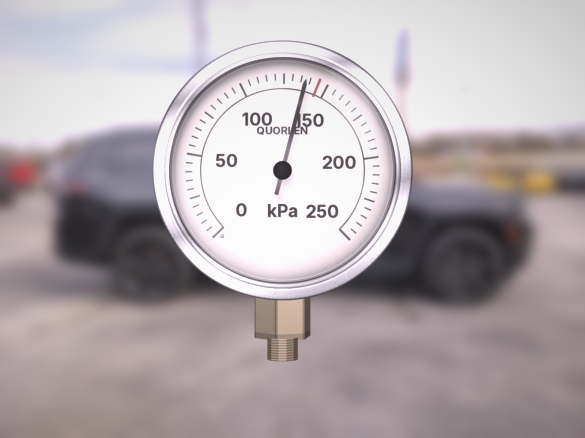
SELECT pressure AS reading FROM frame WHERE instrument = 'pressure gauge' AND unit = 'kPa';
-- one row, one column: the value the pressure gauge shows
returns 137.5 kPa
